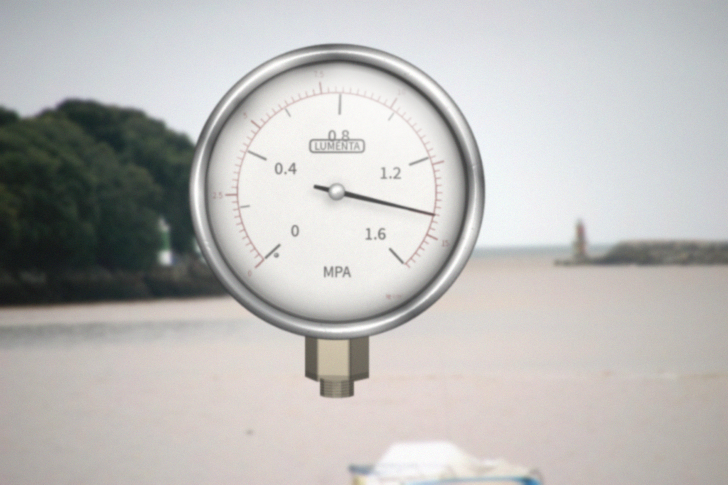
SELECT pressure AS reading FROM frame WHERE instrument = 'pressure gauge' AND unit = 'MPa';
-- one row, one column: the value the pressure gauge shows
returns 1.4 MPa
